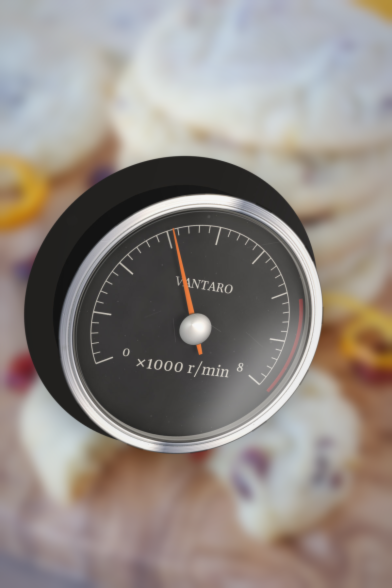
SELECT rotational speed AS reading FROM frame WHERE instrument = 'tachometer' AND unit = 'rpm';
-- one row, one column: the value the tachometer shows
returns 3100 rpm
